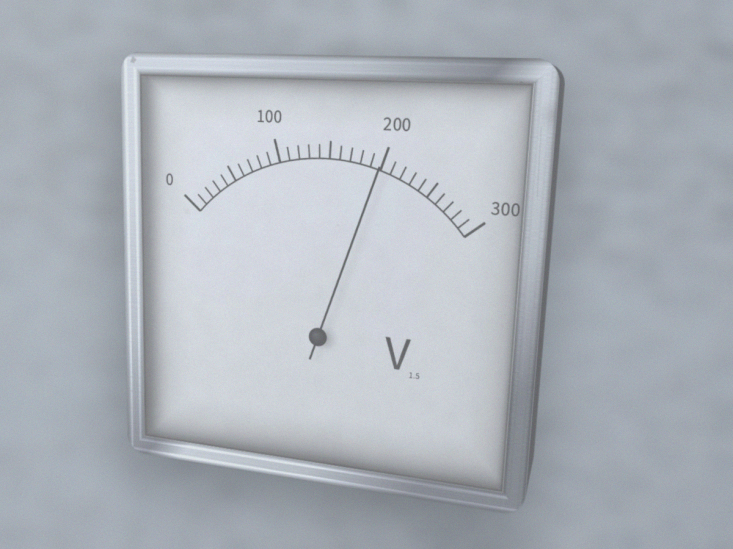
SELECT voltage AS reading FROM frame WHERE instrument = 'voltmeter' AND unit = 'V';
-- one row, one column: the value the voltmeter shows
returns 200 V
